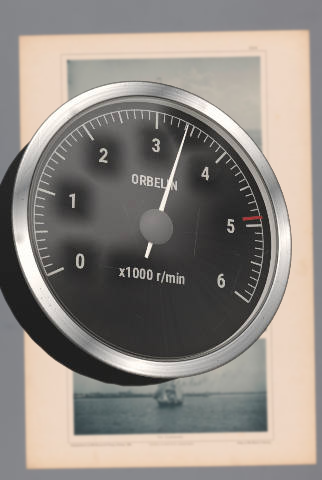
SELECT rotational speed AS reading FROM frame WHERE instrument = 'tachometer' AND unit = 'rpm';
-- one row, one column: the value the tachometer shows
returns 3400 rpm
